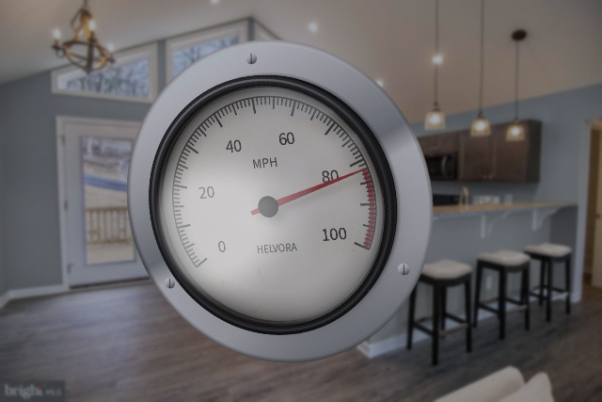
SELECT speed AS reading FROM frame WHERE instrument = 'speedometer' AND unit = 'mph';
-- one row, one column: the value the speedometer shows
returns 82 mph
